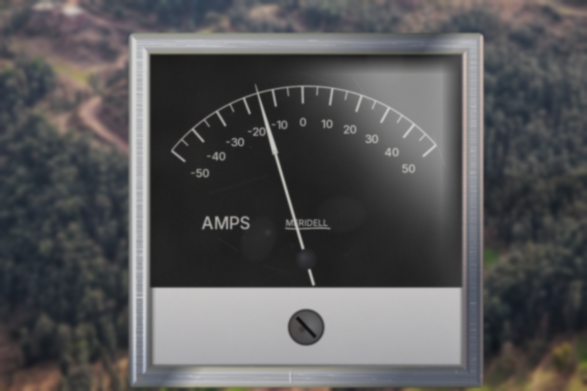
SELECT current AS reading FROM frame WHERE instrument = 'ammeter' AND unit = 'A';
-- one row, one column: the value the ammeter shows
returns -15 A
